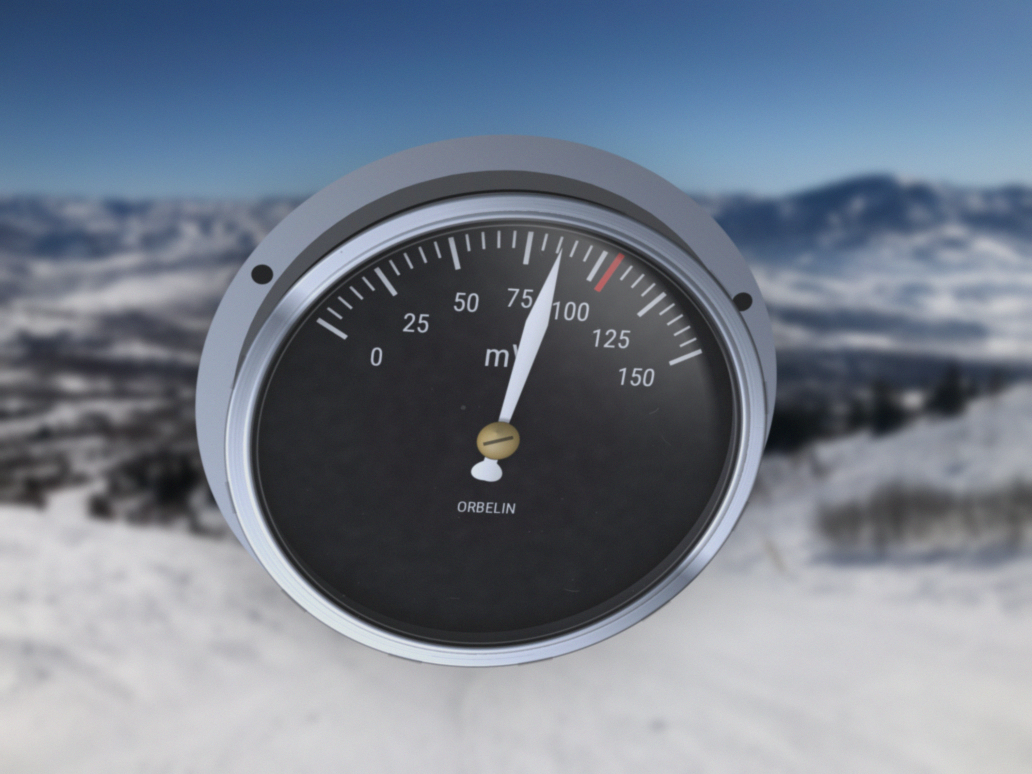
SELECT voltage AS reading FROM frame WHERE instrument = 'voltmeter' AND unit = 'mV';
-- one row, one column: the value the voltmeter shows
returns 85 mV
